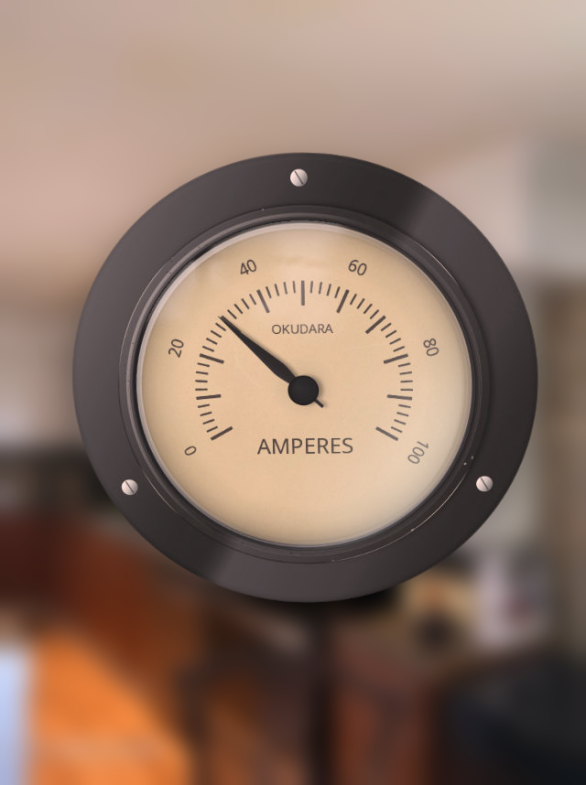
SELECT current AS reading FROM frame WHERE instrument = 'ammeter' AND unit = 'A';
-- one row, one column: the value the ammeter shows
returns 30 A
